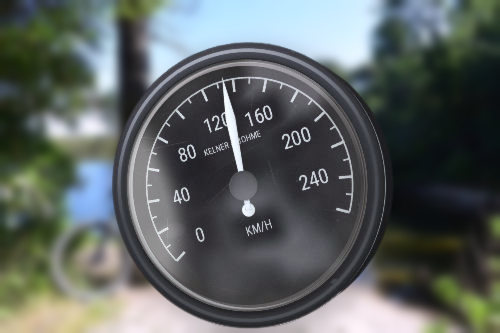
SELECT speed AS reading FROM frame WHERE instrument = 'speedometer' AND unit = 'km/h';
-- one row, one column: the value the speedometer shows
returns 135 km/h
